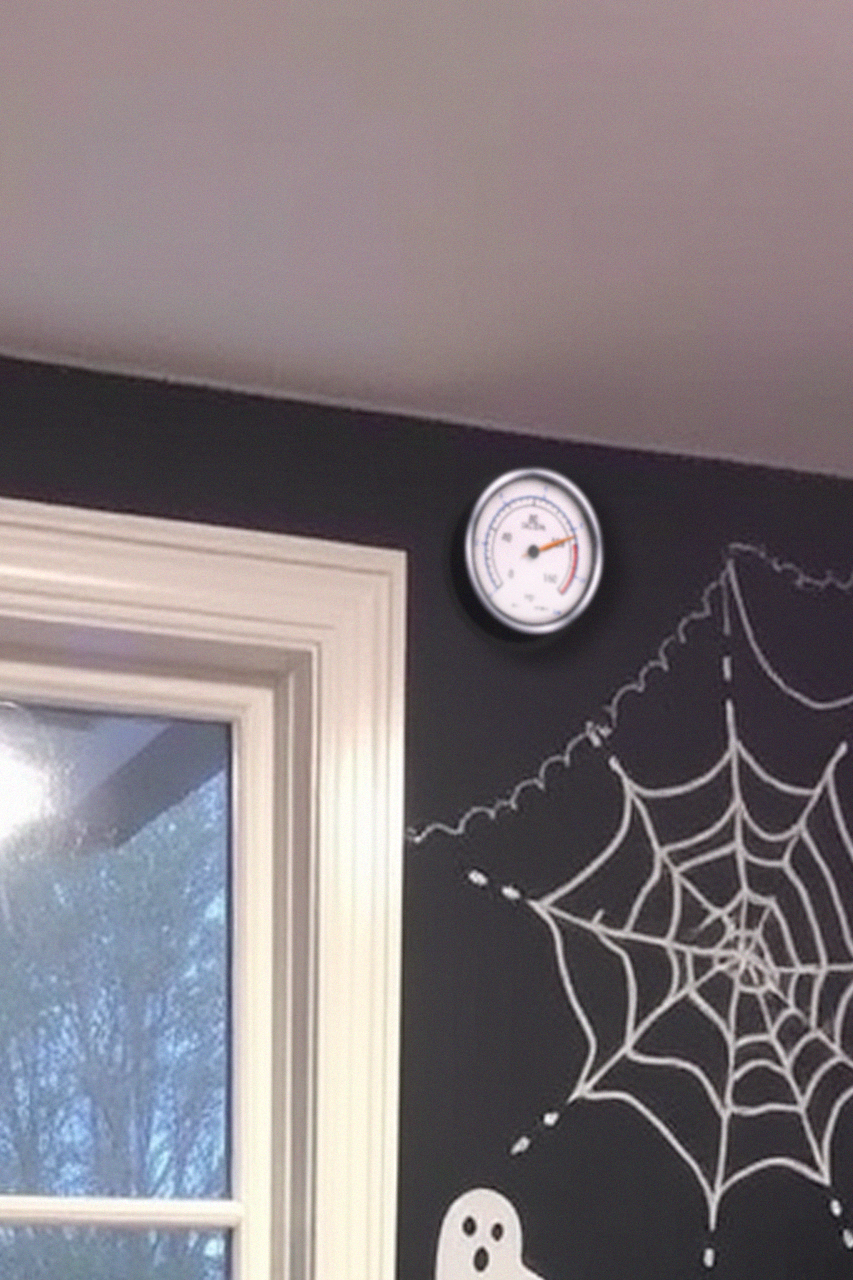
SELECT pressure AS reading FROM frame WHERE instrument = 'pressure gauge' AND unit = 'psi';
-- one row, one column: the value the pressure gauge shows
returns 120 psi
